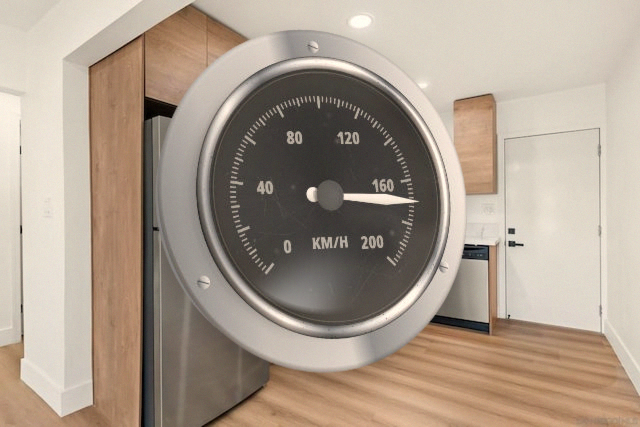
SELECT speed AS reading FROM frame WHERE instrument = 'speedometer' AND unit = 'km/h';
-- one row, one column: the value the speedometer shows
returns 170 km/h
